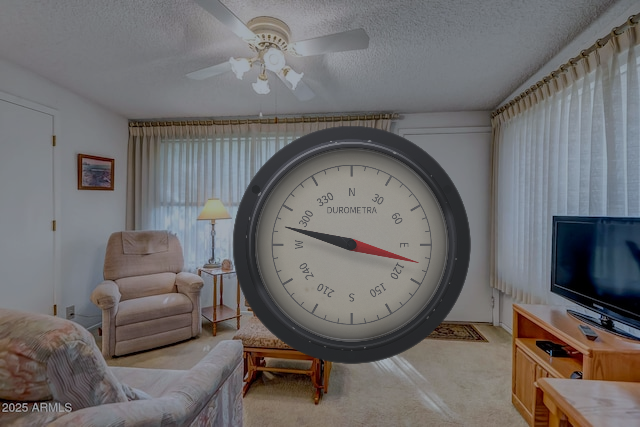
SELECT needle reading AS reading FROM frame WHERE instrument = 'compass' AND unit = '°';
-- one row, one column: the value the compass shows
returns 105 °
